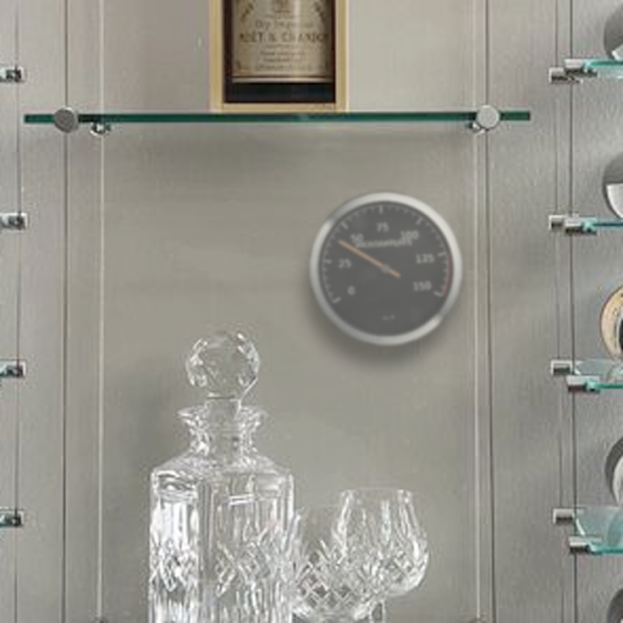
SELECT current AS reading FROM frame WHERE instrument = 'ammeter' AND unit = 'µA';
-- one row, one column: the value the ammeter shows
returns 40 µA
